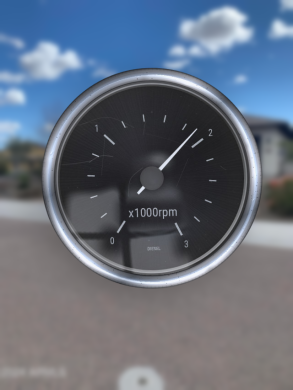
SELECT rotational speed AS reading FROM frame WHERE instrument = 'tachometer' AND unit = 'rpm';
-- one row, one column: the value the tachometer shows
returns 1900 rpm
